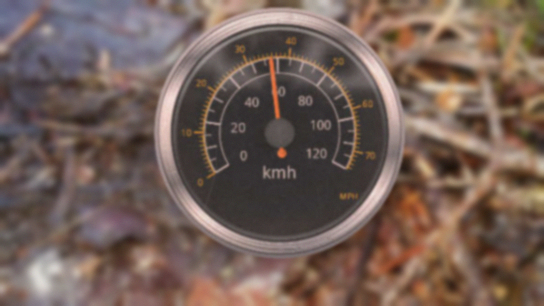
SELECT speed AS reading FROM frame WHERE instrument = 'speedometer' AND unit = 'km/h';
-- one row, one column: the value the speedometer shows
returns 57.5 km/h
